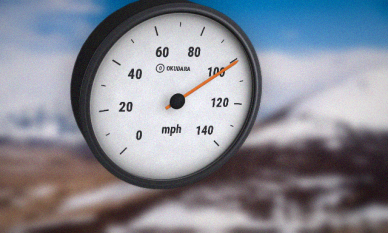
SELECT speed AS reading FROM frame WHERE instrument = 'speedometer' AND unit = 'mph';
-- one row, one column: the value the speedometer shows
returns 100 mph
